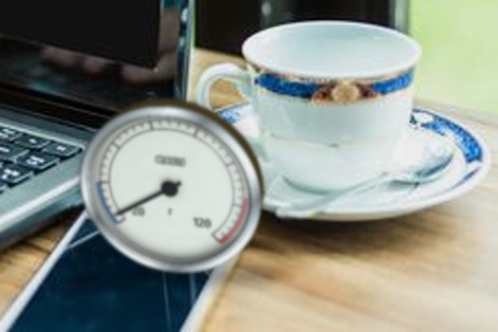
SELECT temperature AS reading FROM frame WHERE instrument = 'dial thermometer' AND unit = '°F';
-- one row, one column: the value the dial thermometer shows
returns -16 °F
